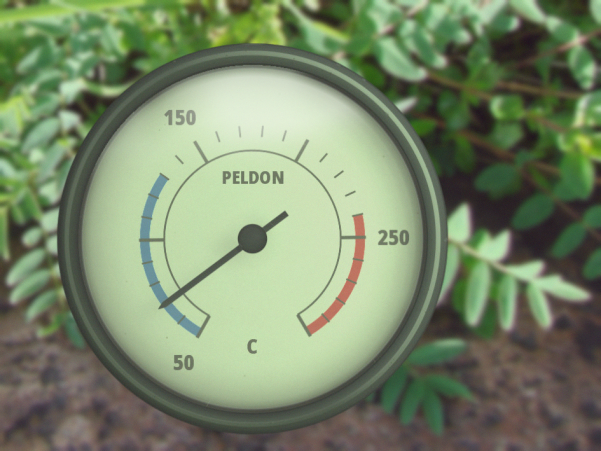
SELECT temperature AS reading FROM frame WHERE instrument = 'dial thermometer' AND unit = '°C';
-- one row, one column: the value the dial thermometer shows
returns 70 °C
